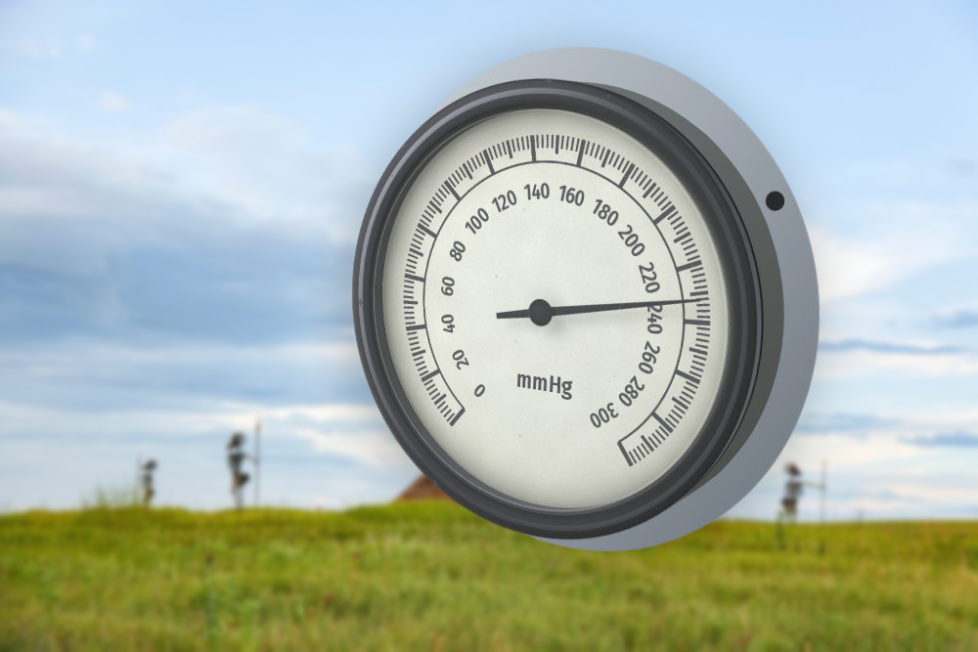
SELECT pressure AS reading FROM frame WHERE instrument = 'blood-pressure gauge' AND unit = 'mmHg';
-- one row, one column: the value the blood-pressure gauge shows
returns 232 mmHg
